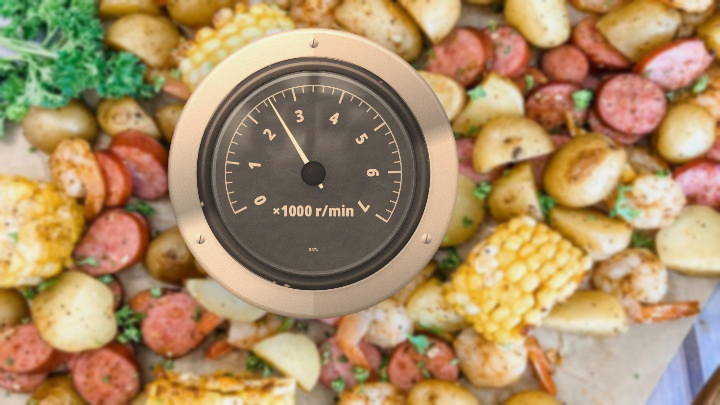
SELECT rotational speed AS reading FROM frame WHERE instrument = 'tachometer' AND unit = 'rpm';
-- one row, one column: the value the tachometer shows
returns 2500 rpm
